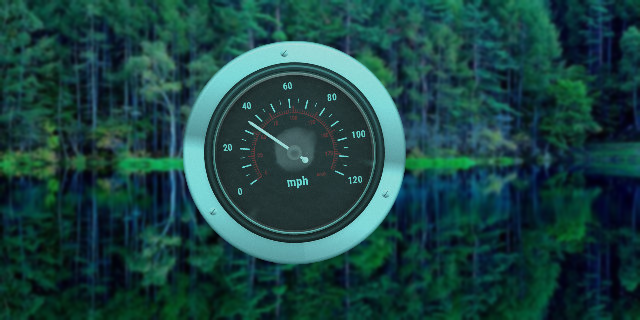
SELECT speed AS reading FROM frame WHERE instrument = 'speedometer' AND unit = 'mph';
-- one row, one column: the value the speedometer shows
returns 35 mph
